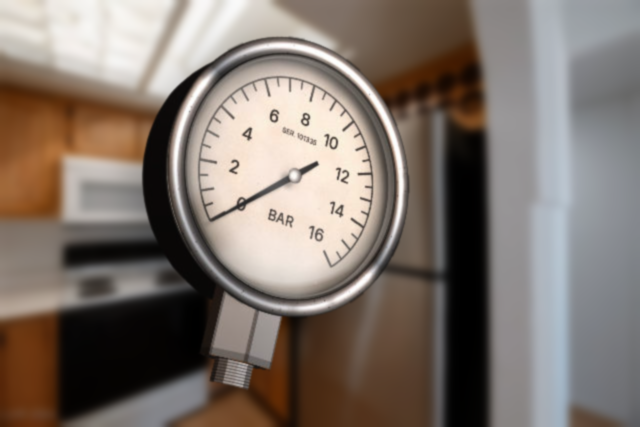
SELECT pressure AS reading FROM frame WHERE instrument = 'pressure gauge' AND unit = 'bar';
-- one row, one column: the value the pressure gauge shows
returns 0 bar
